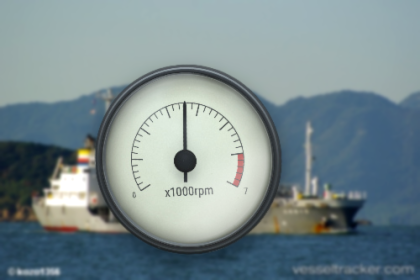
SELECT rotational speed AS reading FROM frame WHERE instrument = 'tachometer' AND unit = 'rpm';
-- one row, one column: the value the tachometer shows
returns 3600 rpm
